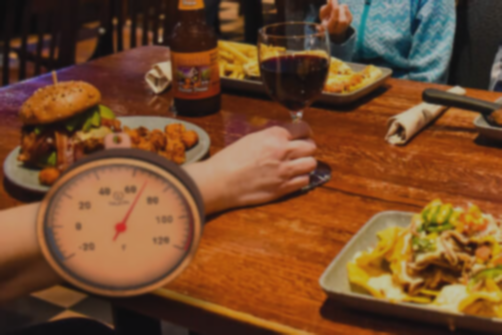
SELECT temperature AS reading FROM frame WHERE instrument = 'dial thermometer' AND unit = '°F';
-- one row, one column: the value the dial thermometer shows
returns 68 °F
